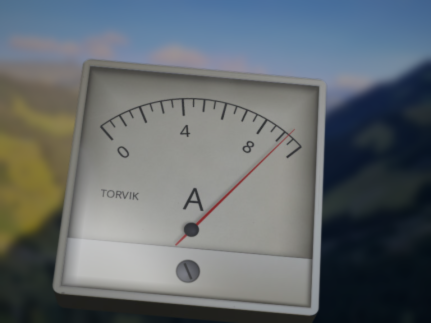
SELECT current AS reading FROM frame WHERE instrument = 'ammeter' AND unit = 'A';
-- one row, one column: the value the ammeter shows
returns 9.25 A
